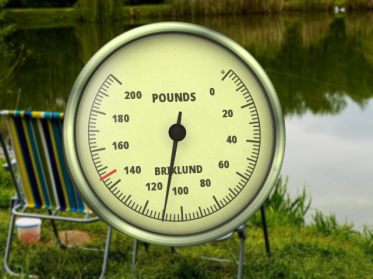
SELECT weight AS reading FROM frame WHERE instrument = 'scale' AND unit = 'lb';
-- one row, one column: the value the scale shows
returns 110 lb
